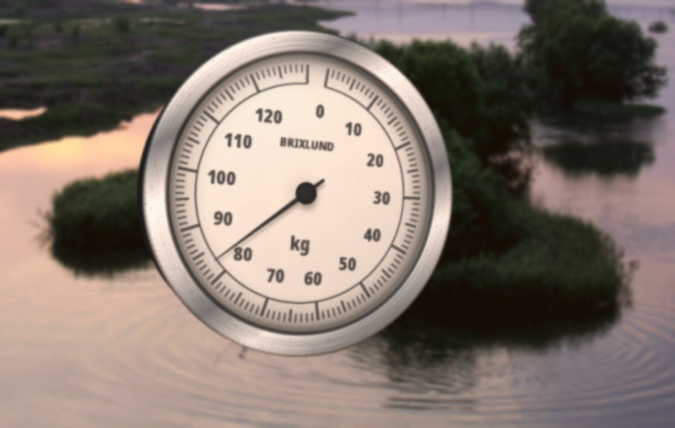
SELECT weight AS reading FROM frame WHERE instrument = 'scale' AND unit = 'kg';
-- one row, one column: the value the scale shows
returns 83 kg
